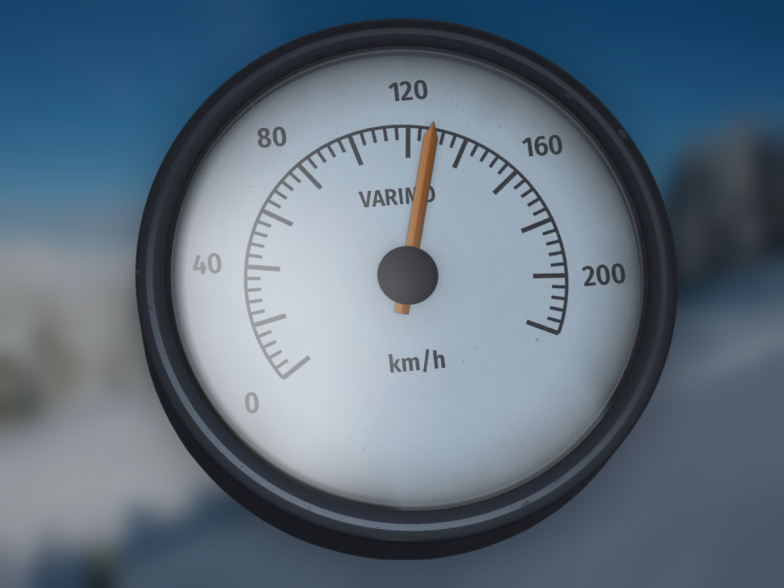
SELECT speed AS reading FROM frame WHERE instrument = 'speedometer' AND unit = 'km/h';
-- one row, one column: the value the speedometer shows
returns 128 km/h
